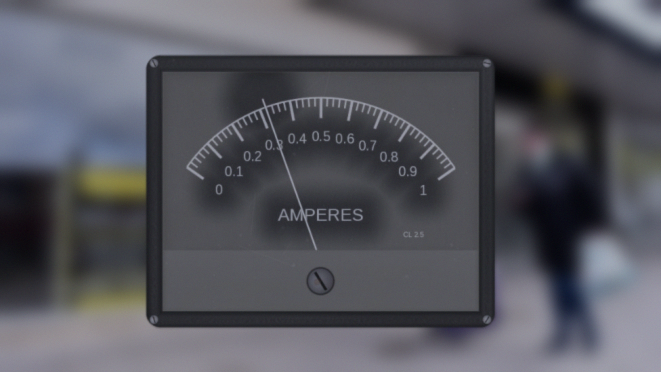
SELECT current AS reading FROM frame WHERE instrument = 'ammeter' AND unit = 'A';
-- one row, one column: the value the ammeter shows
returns 0.32 A
